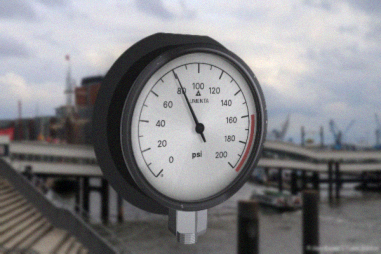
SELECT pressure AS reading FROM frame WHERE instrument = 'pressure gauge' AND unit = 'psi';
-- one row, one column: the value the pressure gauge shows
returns 80 psi
